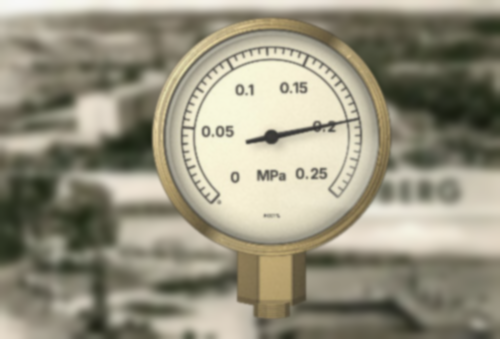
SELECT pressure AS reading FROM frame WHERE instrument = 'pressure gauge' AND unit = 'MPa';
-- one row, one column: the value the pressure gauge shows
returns 0.2 MPa
